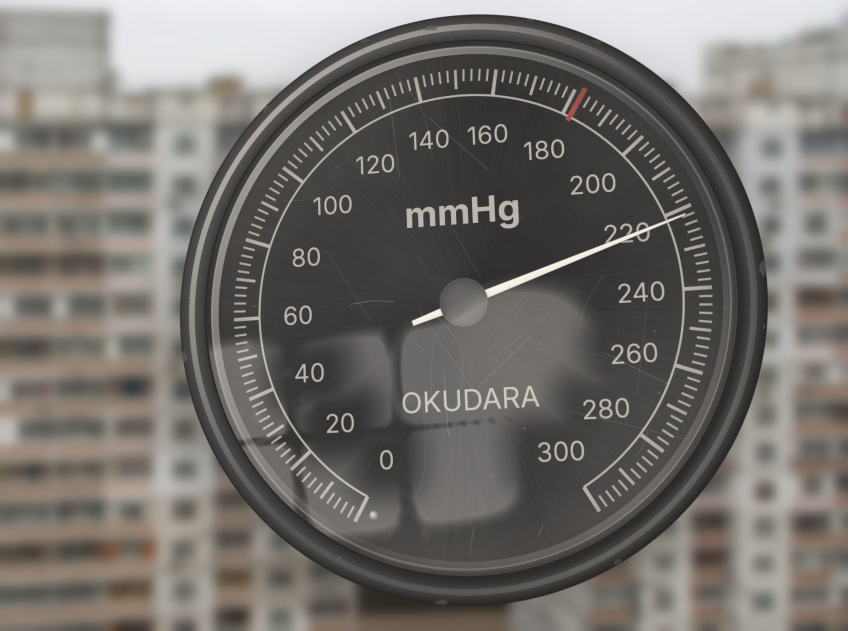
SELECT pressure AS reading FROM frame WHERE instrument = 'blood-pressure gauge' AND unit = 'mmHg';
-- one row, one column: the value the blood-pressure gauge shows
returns 222 mmHg
